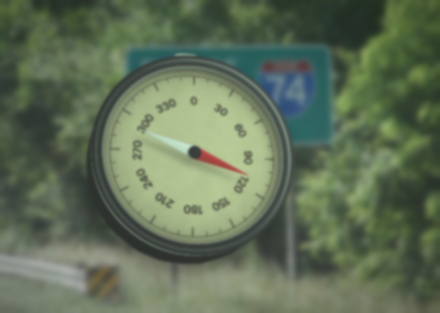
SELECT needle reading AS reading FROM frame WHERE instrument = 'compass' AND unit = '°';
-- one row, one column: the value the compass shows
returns 110 °
